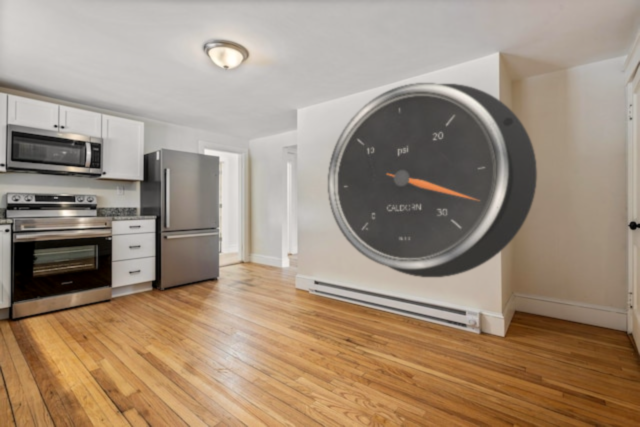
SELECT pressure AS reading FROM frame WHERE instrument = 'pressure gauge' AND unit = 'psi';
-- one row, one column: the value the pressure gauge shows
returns 27.5 psi
